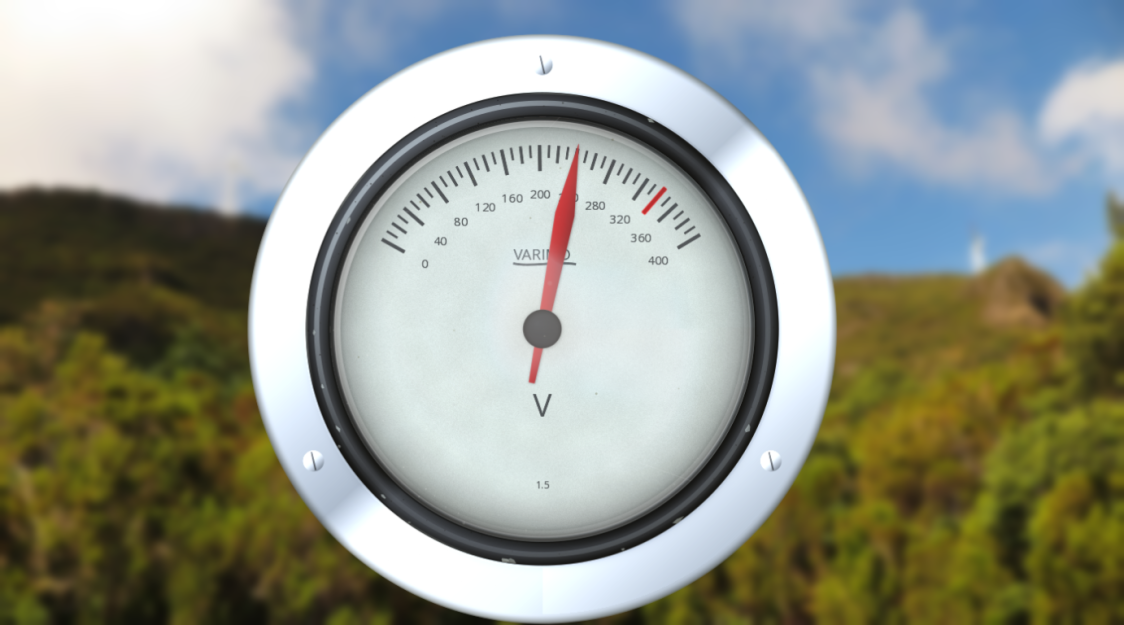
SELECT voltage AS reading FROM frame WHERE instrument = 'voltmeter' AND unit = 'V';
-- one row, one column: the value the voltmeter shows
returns 240 V
